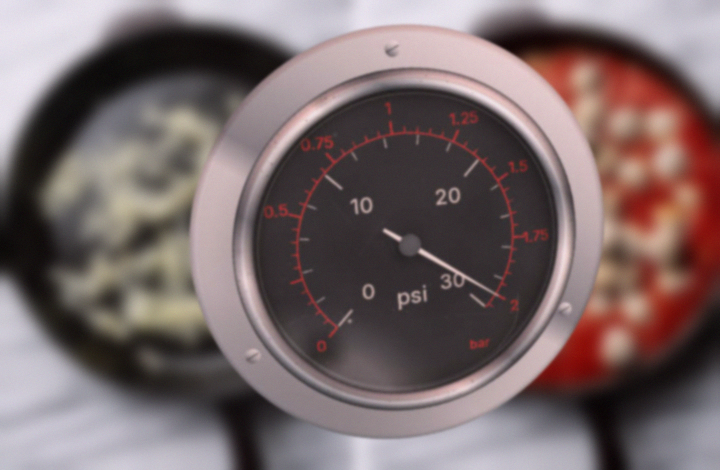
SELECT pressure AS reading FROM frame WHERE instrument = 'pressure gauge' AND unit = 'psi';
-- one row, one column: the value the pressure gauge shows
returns 29 psi
